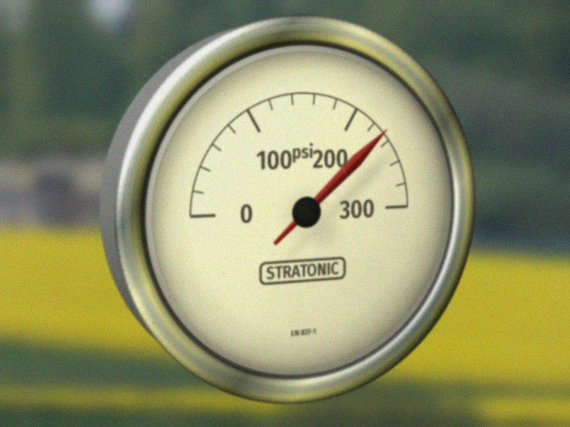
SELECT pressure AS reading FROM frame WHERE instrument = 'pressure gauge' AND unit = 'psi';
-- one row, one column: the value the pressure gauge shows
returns 230 psi
